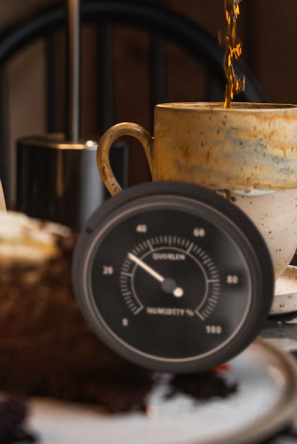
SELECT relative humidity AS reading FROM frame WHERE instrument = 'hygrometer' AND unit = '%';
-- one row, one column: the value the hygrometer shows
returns 30 %
